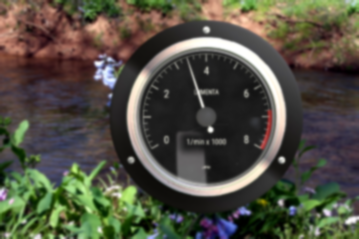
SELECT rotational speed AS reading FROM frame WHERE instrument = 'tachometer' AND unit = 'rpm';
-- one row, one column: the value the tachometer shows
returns 3400 rpm
